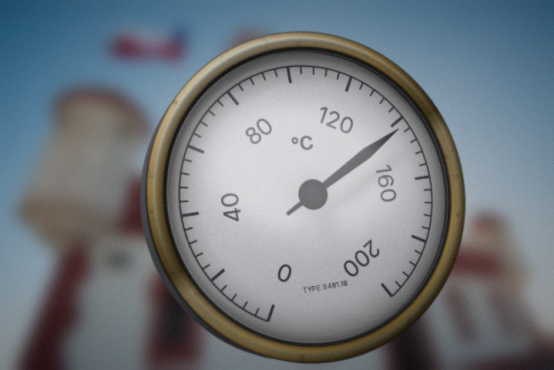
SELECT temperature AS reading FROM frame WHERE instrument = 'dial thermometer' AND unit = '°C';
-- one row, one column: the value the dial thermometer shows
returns 142 °C
